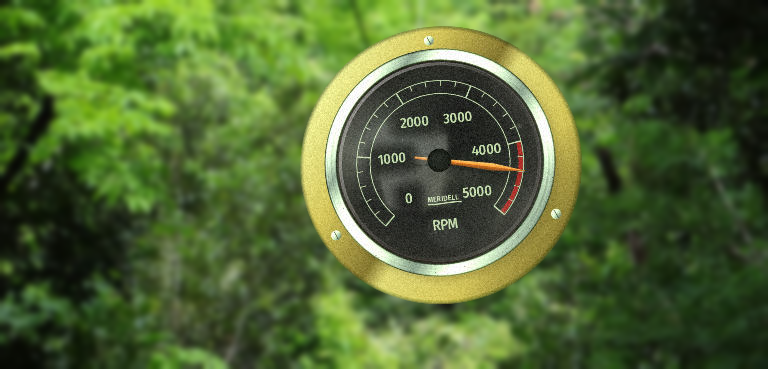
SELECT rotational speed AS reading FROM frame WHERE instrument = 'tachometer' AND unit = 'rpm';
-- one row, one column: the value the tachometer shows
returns 4400 rpm
